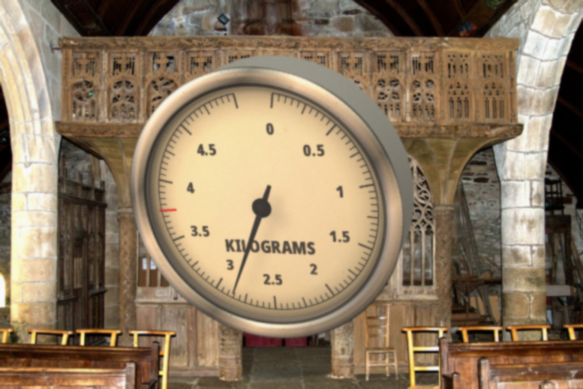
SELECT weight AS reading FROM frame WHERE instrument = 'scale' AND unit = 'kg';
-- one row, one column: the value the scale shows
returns 2.85 kg
